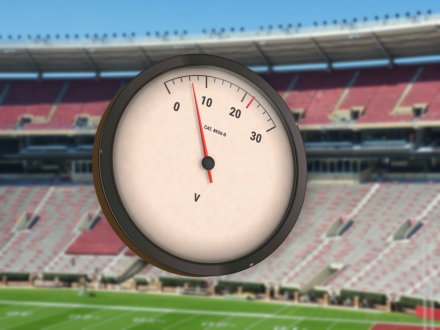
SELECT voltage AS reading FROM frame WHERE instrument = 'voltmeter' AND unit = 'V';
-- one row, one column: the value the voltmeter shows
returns 6 V
